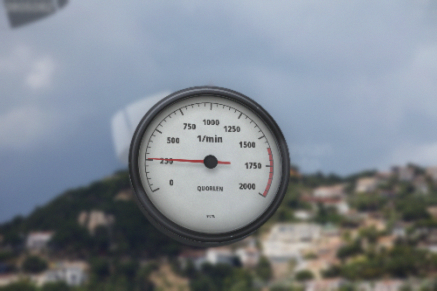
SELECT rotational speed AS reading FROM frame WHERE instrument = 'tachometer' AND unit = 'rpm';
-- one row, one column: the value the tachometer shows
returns 250 rpm
